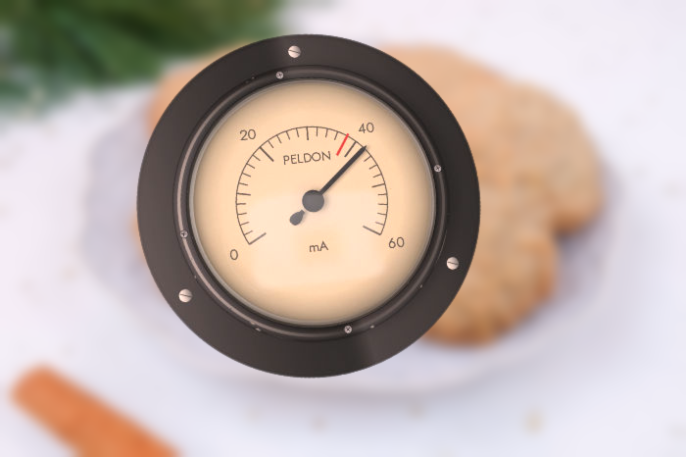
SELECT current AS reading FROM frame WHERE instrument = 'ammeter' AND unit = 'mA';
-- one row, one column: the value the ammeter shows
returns 42 mA
